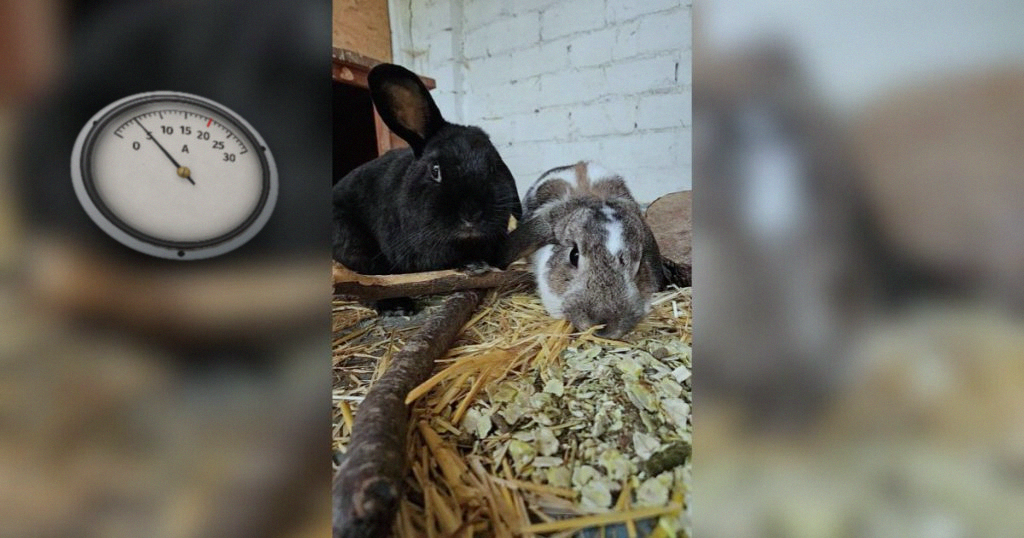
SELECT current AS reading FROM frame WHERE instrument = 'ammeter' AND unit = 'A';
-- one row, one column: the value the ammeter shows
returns 5 A
